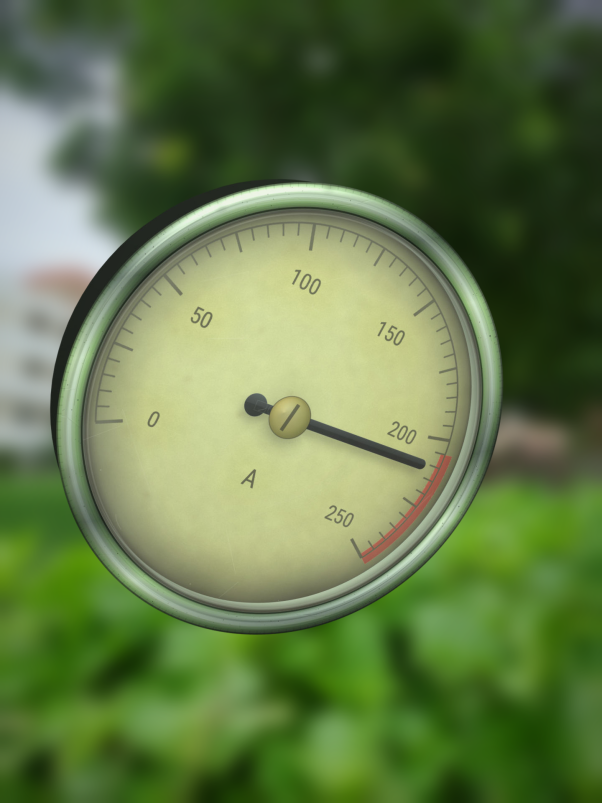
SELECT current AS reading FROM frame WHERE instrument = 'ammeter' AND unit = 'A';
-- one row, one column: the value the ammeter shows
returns 210 A
